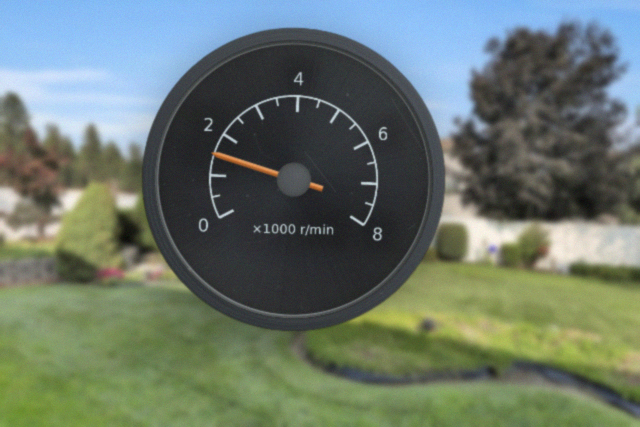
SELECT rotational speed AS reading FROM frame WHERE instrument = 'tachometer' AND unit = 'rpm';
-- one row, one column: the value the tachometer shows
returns 1500 rpm
